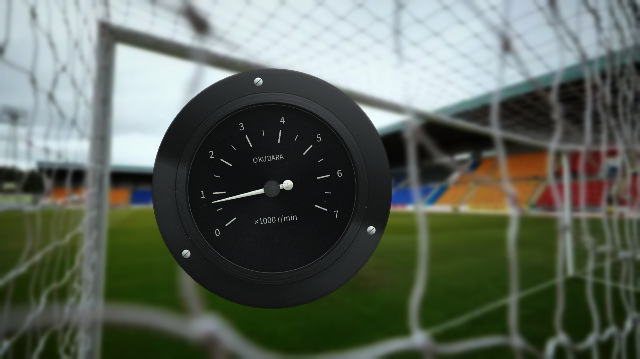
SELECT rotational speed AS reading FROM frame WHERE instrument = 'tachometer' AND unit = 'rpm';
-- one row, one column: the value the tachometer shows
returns 750 rpm
